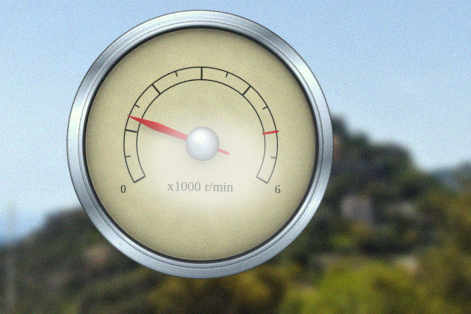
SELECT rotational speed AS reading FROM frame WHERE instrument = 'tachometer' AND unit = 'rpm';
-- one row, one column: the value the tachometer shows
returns 1250 rpm
